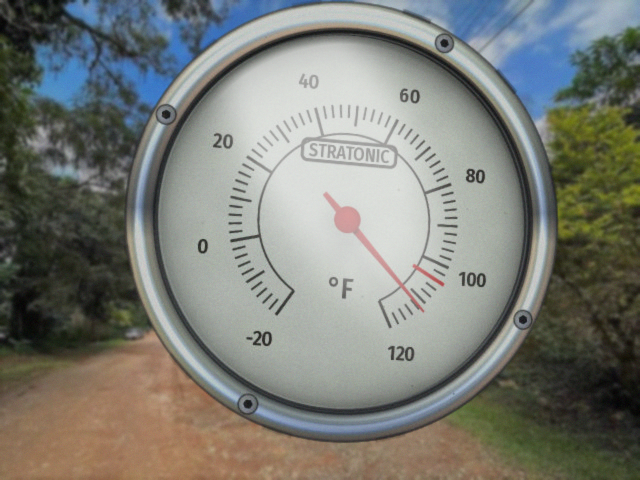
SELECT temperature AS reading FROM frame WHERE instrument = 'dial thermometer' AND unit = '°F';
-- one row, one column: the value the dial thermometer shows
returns 112 °F
